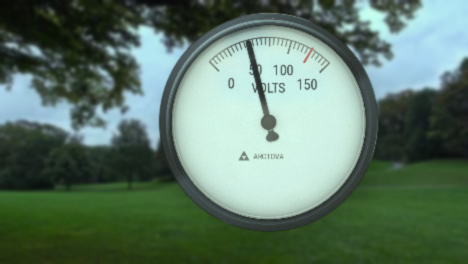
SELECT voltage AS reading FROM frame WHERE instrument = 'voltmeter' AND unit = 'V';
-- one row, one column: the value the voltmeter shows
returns 50 V
